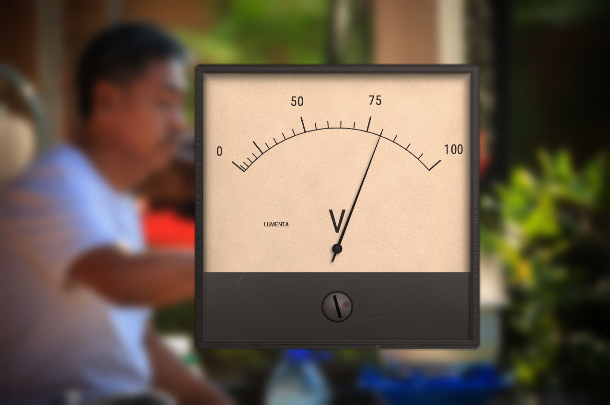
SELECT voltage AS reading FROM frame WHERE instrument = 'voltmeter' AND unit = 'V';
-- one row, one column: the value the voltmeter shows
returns 80 V
